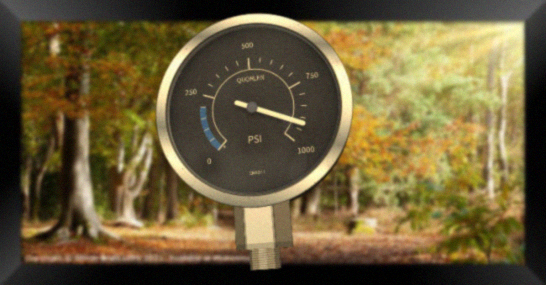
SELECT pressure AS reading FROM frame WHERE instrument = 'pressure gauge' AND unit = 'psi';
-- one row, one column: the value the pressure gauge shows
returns 925 psi
